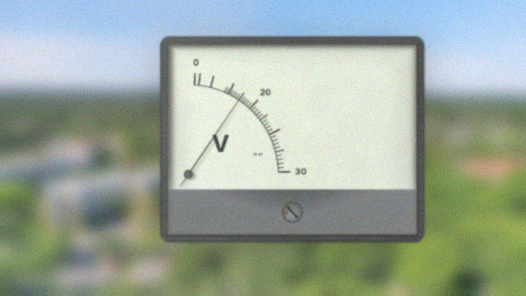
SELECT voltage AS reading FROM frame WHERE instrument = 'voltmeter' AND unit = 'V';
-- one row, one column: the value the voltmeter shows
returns 17.5 V
